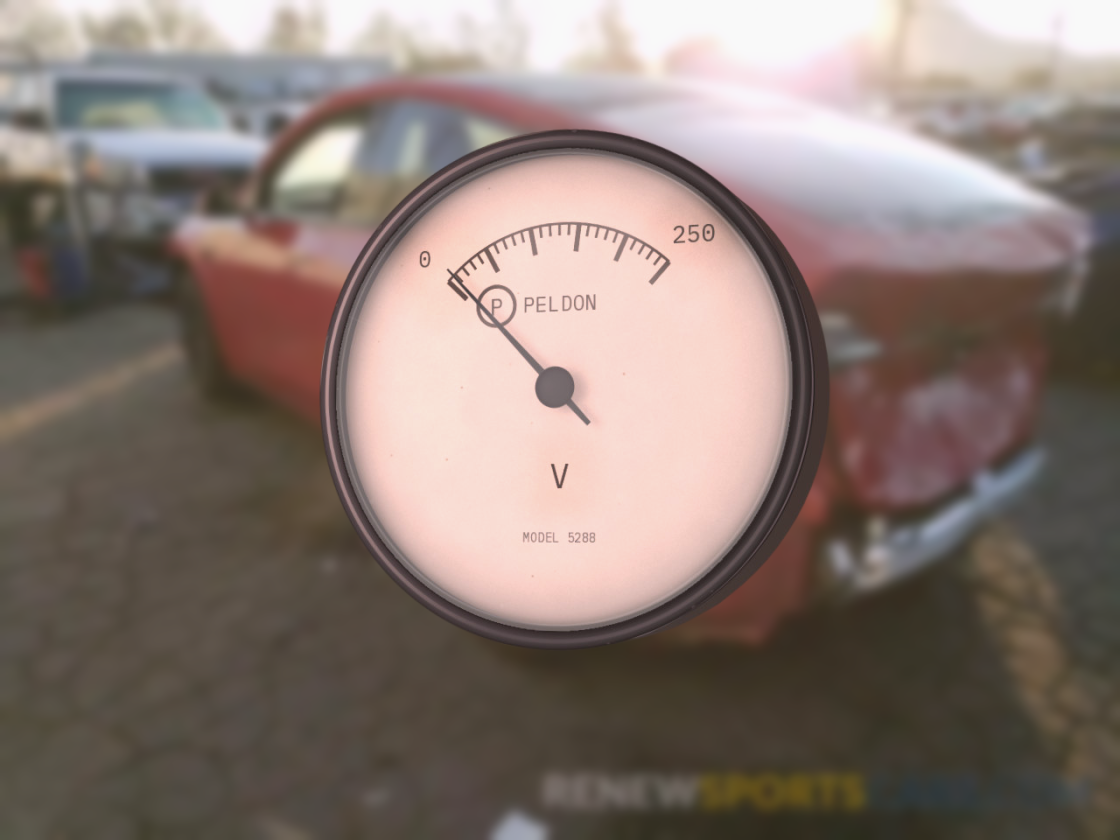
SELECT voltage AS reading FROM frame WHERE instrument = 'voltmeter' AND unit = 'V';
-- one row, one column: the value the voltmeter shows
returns 10 V
